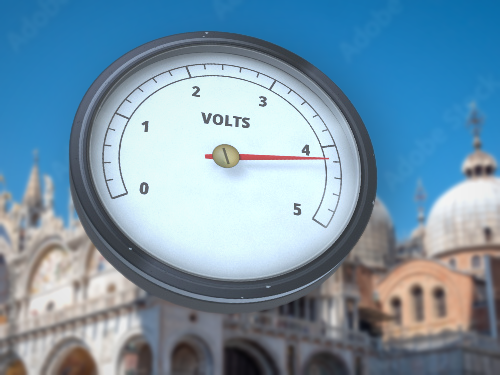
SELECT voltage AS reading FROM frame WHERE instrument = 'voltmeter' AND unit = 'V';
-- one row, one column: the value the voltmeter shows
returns 4.2 V
